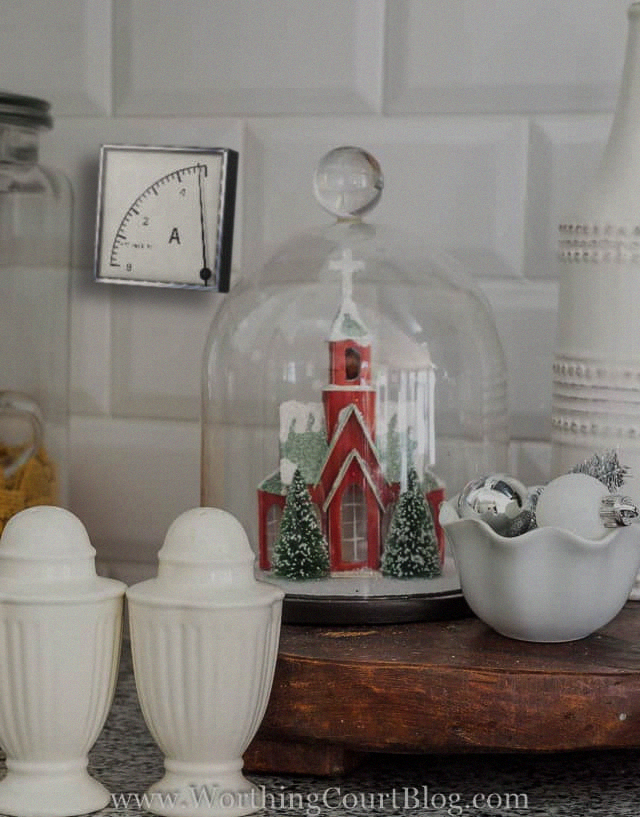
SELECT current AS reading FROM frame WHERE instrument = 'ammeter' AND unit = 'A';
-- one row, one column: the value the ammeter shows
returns 4.8 A
